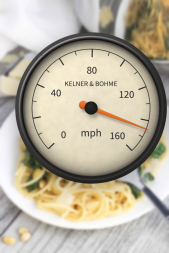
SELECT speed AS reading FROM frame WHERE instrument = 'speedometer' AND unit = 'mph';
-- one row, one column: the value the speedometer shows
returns 145 mph
